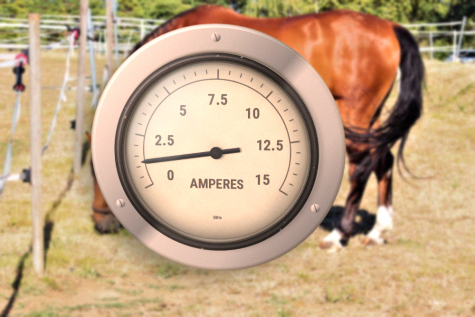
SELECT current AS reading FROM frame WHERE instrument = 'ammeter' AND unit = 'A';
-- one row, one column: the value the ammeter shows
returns 1.25 A
